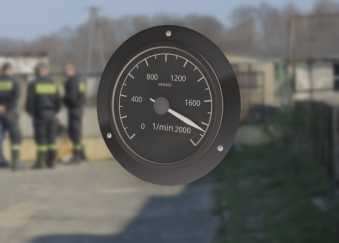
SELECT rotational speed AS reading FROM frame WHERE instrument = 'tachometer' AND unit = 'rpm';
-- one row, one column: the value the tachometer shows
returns 1850 rpm
